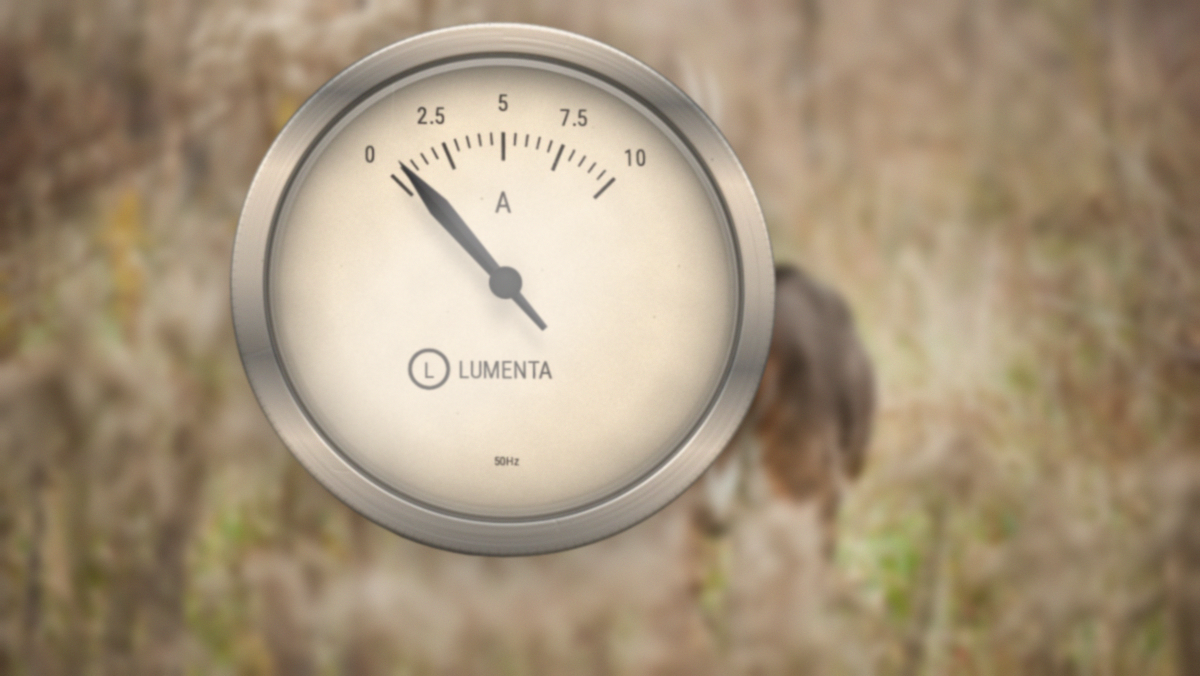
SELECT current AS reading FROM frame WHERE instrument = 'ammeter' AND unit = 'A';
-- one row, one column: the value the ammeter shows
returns 0.5 A
